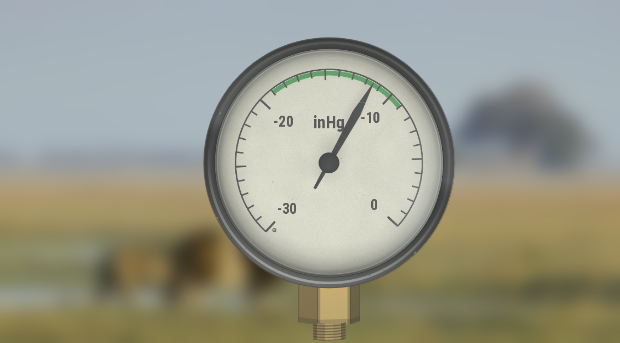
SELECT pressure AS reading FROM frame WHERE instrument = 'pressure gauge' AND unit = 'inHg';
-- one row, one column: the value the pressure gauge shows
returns -11.5 inHg
